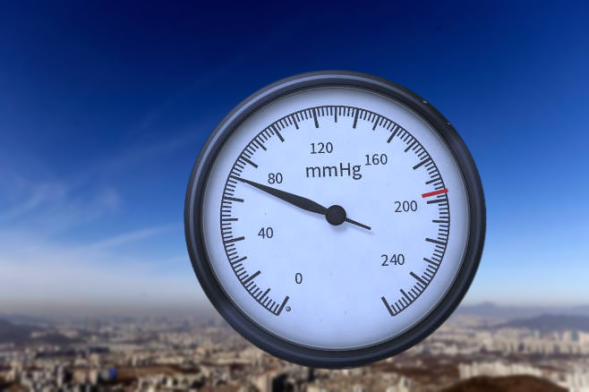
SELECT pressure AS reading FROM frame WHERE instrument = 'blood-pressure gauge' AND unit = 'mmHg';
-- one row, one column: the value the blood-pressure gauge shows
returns 70 mmHg
